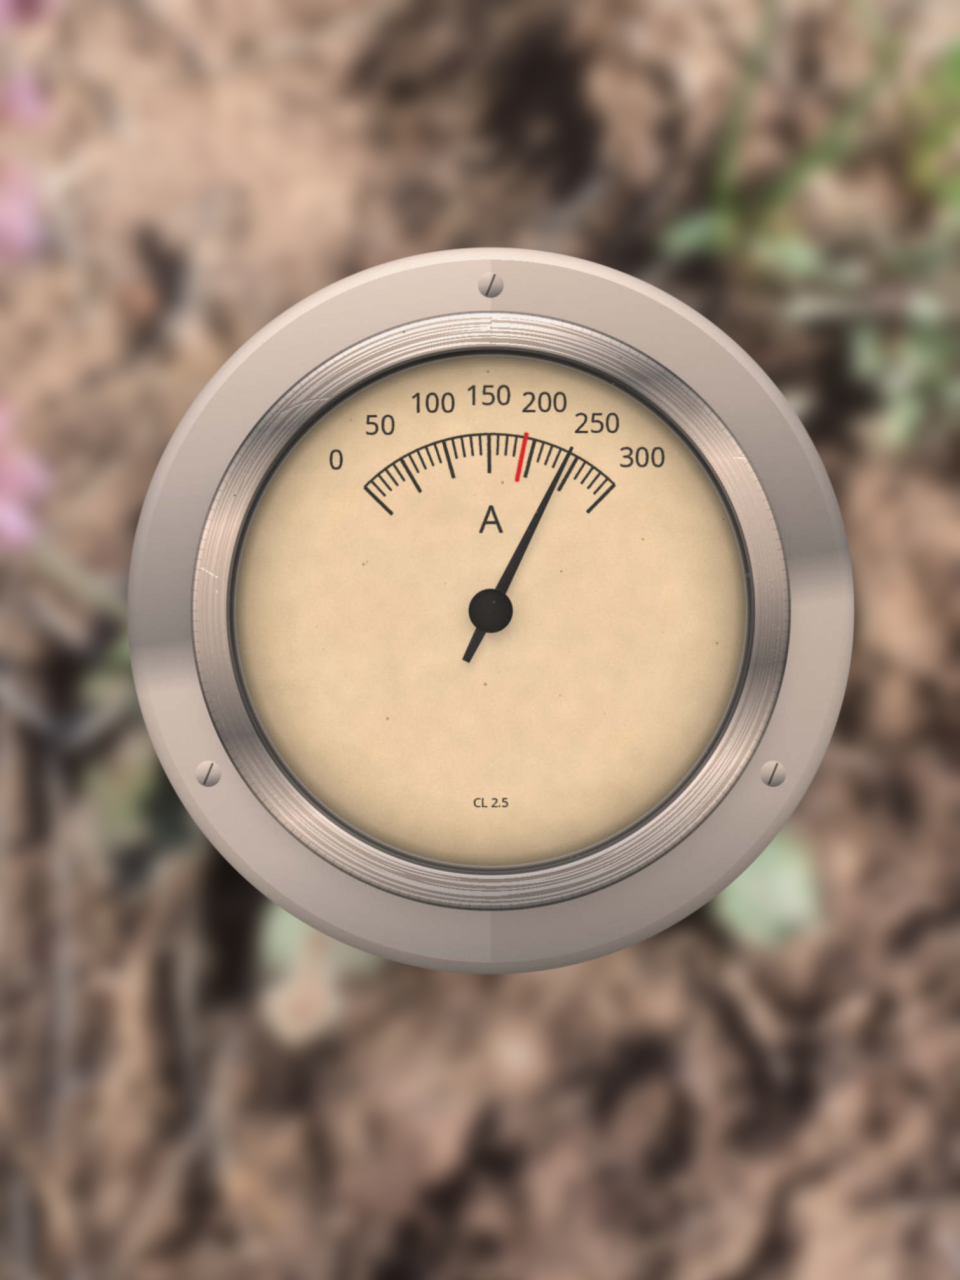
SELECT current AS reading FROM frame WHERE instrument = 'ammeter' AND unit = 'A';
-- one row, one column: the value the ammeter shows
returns 240 A
